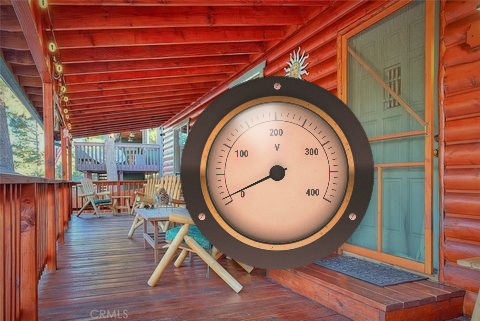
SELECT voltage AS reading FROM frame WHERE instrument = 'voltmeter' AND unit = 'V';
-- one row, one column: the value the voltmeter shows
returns 10 V
